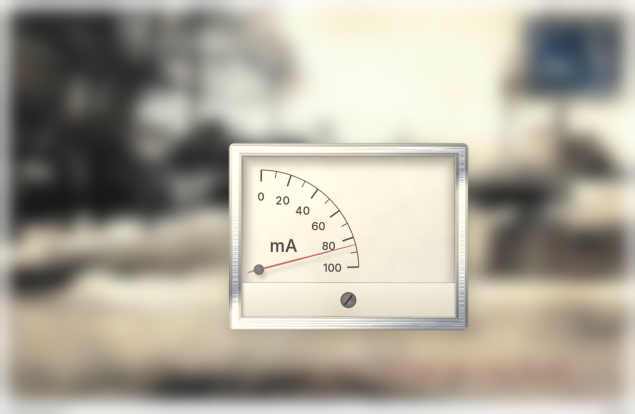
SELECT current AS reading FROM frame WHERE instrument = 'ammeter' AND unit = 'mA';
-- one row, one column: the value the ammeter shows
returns 85 mA
